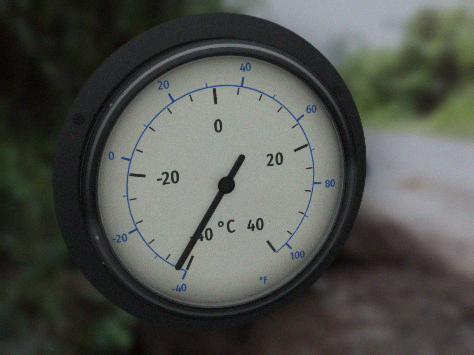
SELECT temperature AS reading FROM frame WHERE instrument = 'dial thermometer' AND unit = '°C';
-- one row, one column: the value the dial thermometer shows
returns -38 °C
